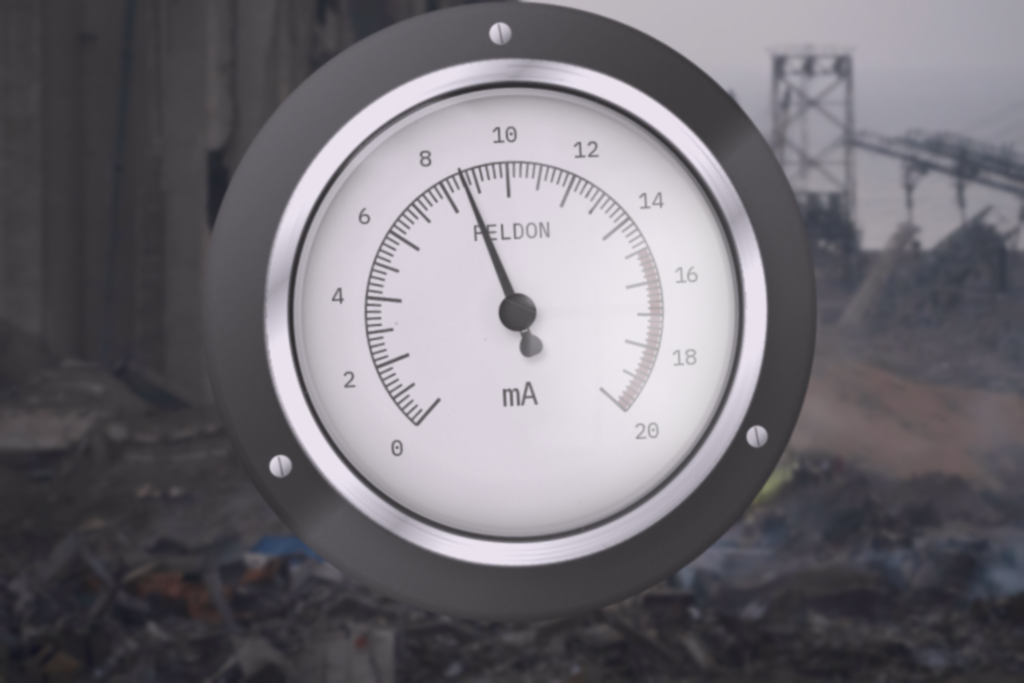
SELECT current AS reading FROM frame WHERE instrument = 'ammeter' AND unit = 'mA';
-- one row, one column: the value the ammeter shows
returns 8.6 mA
